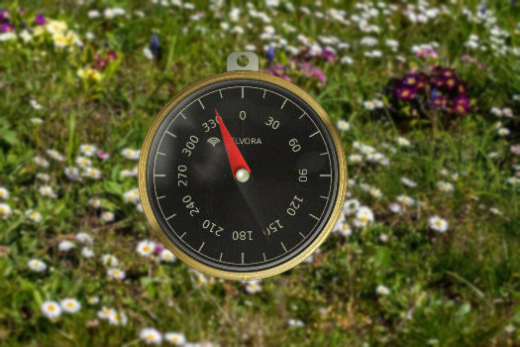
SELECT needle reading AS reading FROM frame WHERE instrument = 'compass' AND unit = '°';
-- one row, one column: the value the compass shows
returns 337.5 °
